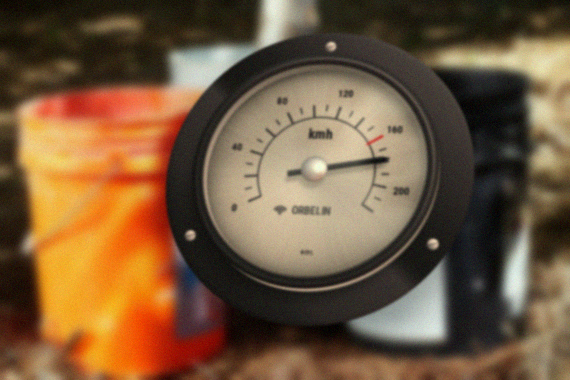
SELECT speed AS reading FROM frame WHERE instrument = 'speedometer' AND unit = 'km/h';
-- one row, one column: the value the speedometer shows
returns 180 km/h
